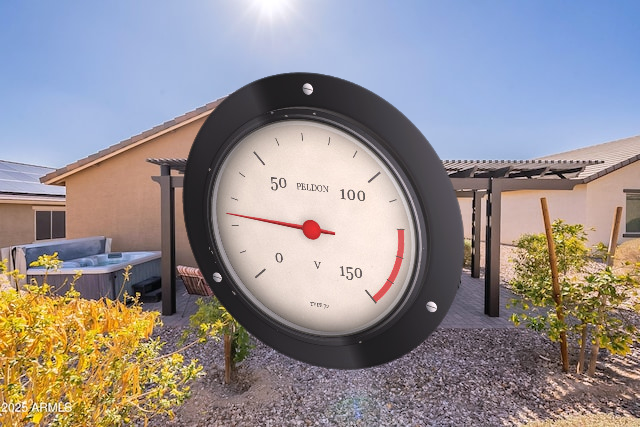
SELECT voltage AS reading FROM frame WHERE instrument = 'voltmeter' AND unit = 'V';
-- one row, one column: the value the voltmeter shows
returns 25 V
